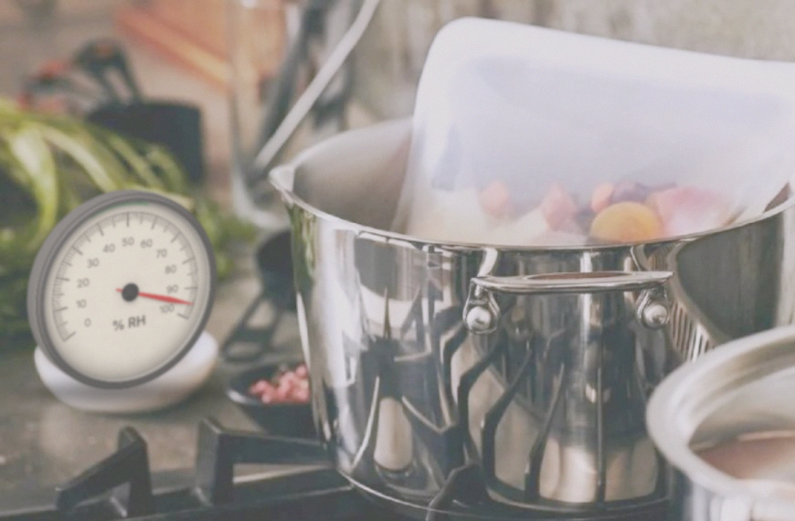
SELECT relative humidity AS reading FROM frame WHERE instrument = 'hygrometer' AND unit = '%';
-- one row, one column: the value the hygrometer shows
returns 95 %
